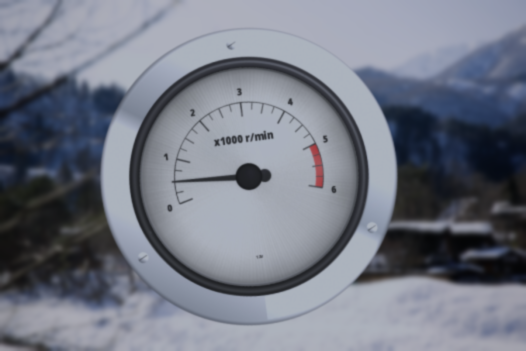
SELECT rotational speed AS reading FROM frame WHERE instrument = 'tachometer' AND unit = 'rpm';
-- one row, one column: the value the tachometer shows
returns 500 rpm
